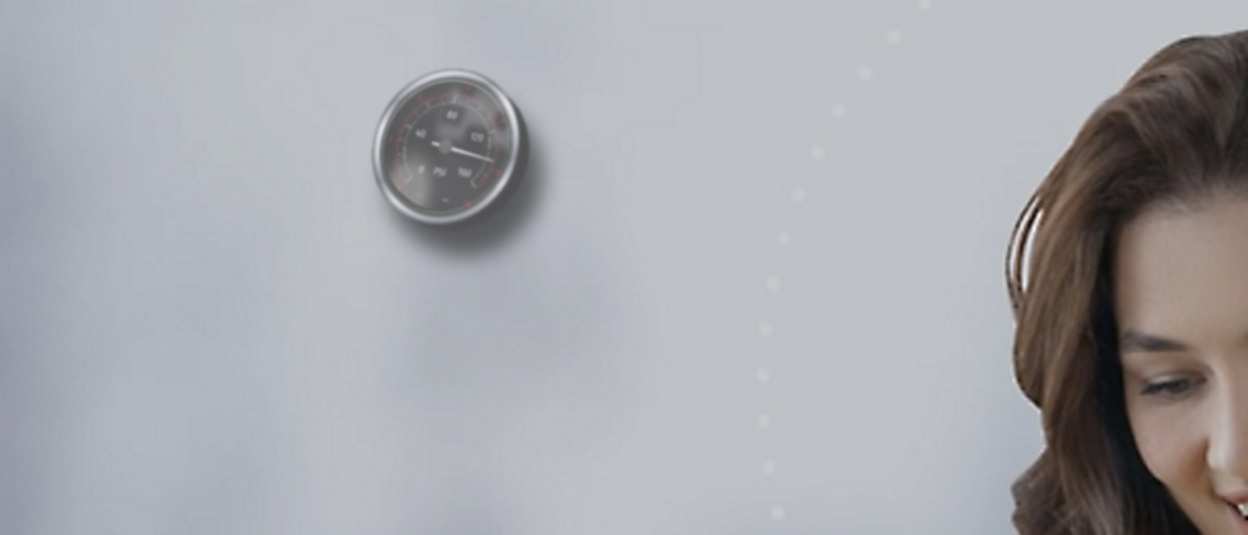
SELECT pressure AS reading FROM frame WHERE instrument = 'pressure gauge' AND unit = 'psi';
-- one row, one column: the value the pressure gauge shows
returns 140 psi
